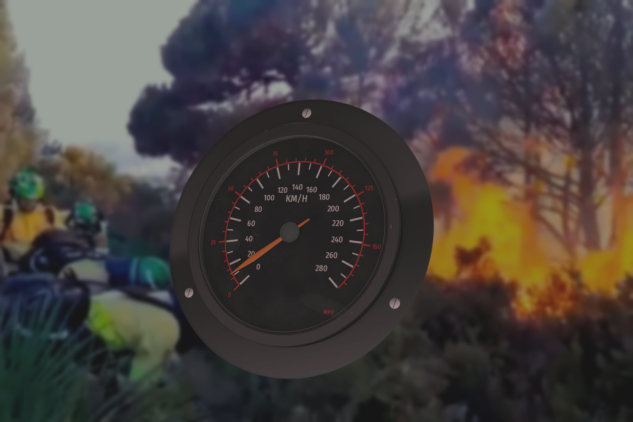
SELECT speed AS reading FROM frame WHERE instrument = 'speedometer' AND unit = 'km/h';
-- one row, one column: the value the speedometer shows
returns 10 km/h
